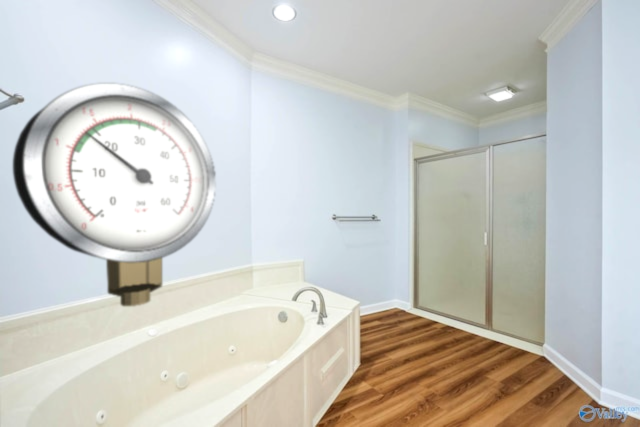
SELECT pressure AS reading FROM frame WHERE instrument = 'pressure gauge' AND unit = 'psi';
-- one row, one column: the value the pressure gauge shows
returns 18 psi
